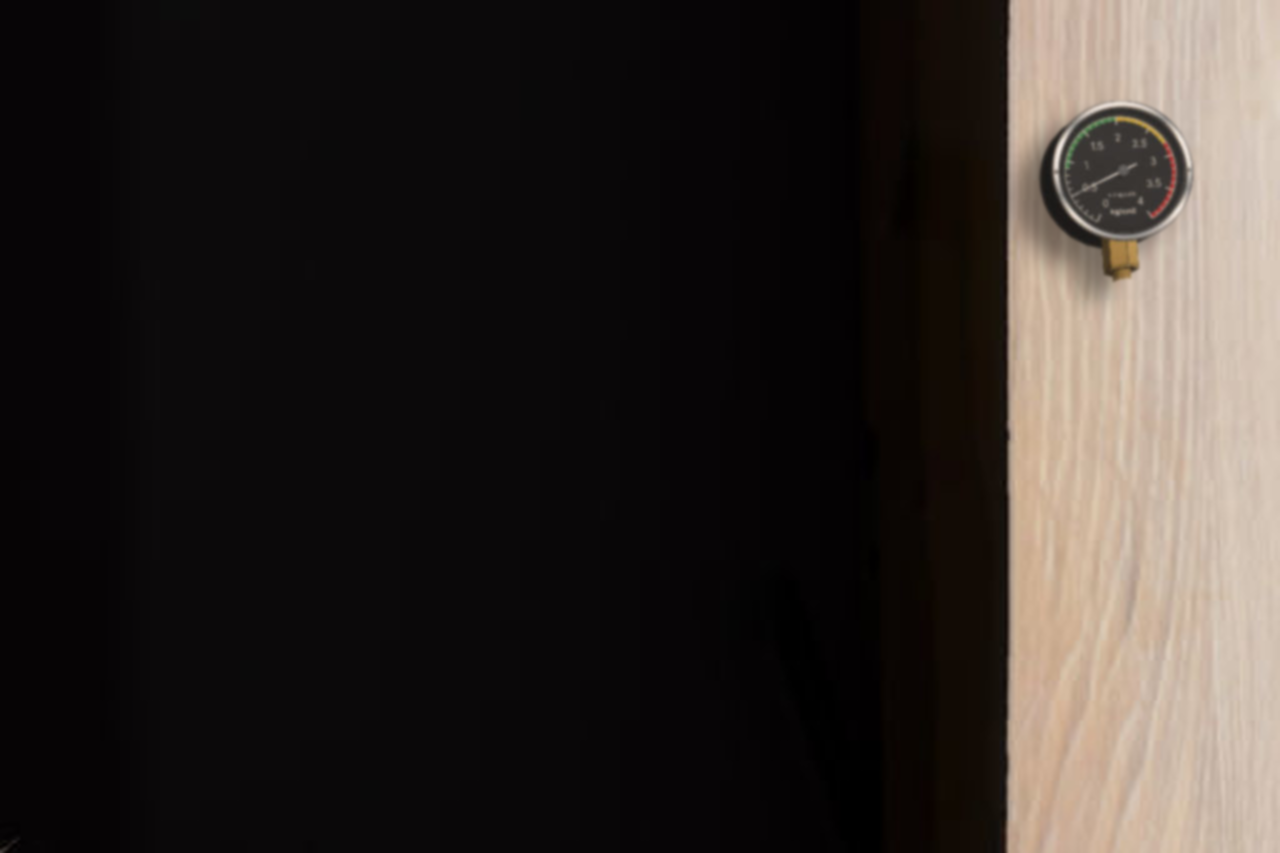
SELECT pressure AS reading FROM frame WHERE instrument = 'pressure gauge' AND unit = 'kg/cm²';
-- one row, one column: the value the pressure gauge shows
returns 0.5 kg/cm²
